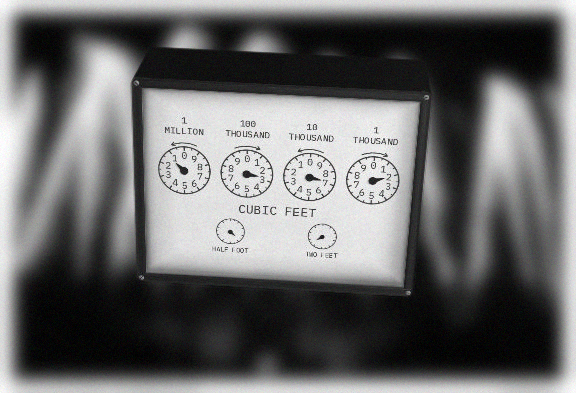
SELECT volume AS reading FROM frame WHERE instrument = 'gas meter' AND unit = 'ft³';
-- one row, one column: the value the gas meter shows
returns 127200 ft³
